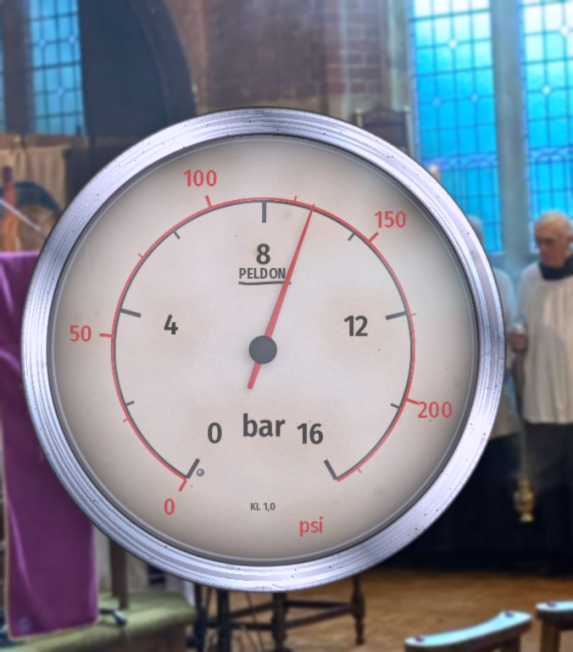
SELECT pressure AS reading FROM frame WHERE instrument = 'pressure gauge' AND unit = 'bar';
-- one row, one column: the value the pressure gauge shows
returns 9 bar
